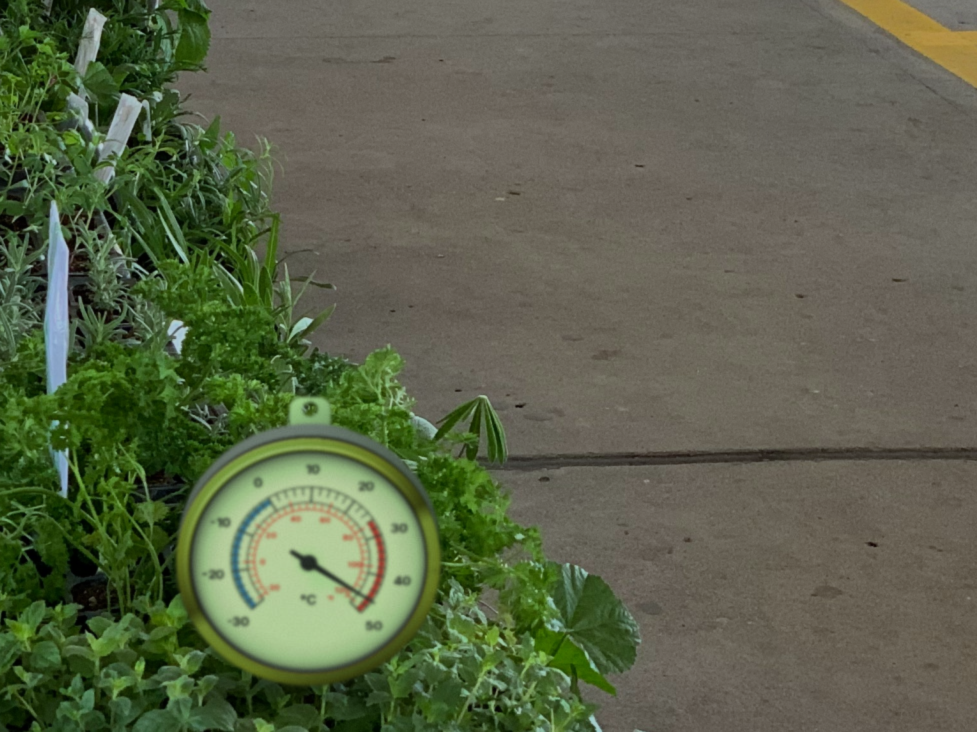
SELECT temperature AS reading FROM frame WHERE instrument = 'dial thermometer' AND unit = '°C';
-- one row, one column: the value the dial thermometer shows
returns 46 °C
